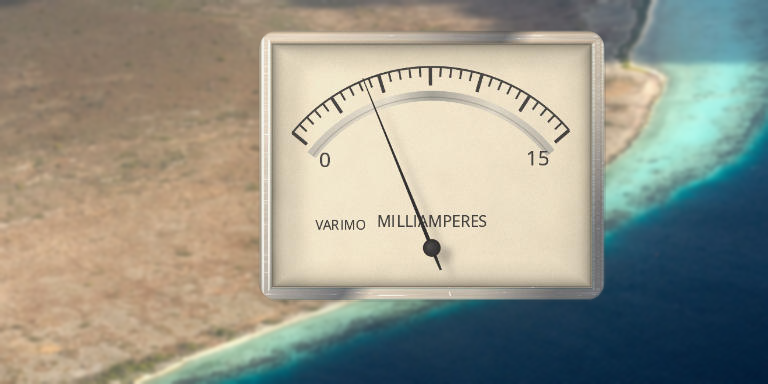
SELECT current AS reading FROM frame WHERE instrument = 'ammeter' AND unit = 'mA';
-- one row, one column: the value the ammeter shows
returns 4.25 mA
